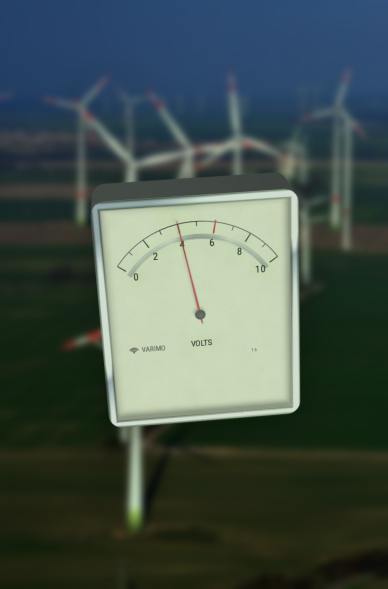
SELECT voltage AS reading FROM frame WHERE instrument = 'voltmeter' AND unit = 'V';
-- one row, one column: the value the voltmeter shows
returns 4 V
